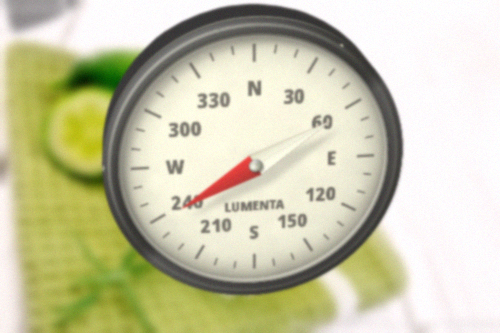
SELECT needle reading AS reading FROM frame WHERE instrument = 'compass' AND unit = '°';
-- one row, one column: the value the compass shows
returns 240 °
